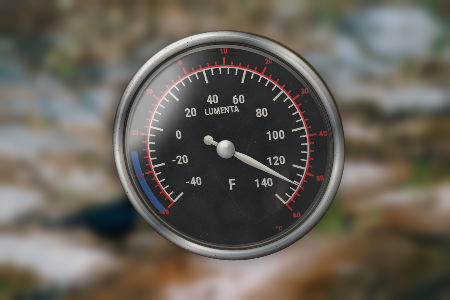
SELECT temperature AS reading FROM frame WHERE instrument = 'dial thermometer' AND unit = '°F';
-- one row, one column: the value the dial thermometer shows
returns 128 °F
